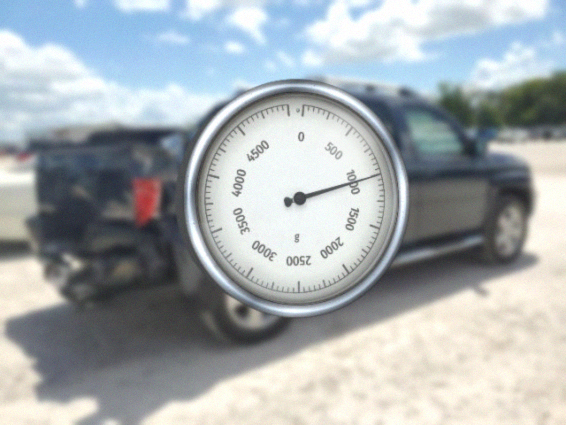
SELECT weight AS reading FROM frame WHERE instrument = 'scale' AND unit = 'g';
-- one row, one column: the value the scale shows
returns 1000 g
